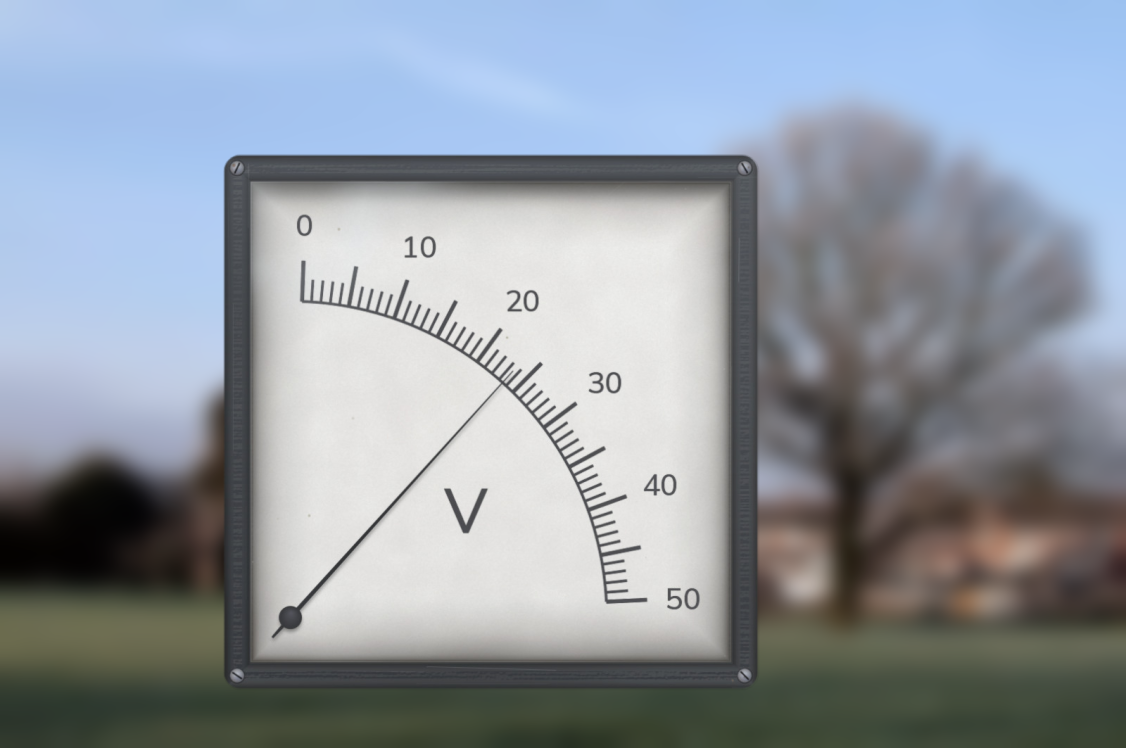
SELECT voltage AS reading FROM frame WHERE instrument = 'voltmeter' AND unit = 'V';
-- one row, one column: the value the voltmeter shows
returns 23.5 V
